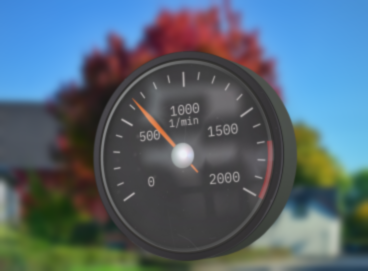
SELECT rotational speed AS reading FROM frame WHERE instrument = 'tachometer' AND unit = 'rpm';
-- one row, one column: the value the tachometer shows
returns 650 rpm
